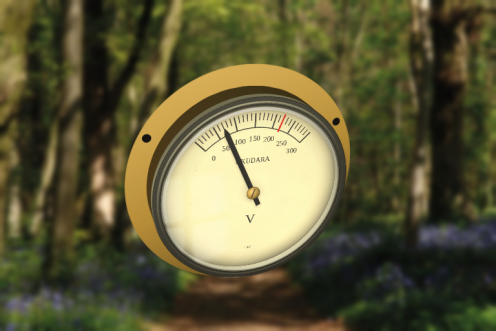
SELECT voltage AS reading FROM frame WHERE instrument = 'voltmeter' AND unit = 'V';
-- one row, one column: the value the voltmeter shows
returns 70 V
